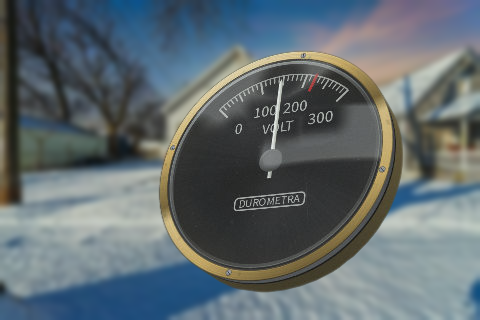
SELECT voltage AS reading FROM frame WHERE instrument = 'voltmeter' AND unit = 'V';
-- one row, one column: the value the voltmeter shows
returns 150 V
